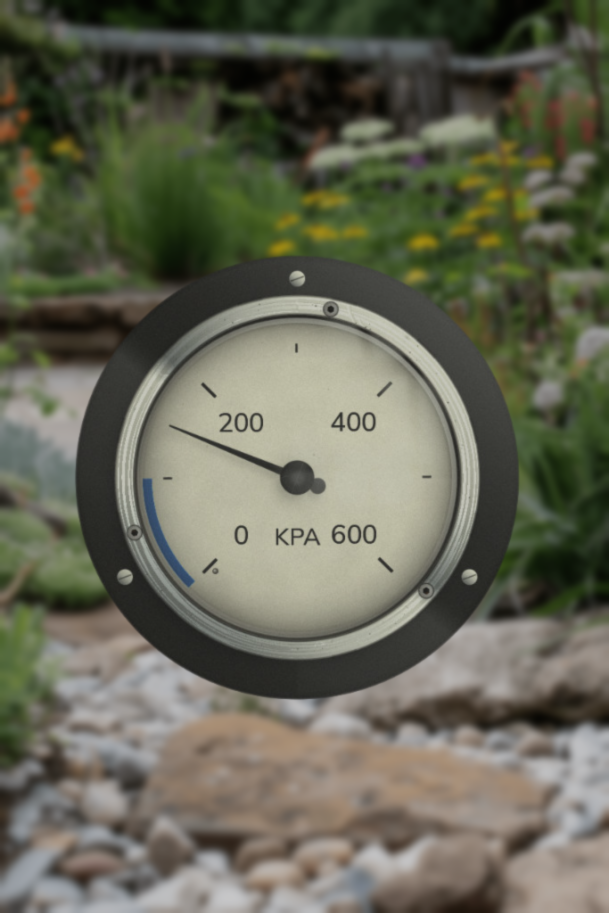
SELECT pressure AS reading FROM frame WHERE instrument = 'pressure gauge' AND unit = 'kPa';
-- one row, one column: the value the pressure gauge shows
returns 150 kPa
